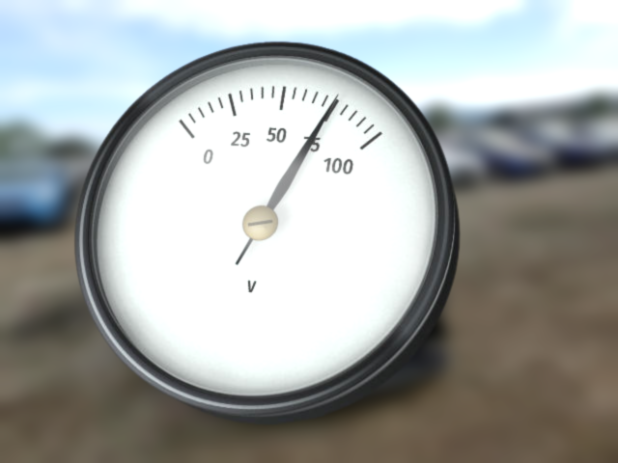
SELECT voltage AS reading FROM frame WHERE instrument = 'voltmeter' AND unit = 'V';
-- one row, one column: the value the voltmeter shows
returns 75 V
